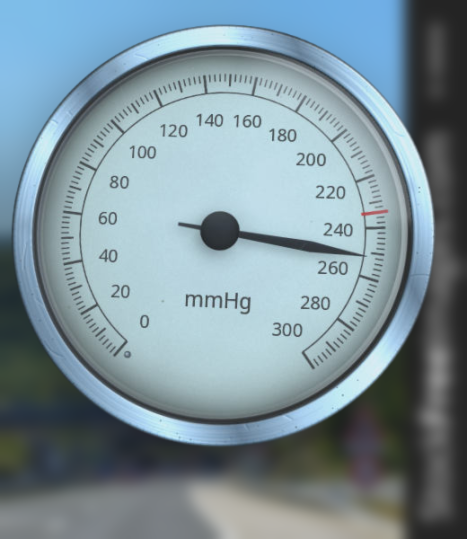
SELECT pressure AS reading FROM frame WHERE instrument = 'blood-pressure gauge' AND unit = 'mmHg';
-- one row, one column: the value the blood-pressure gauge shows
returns 252 mmHg
